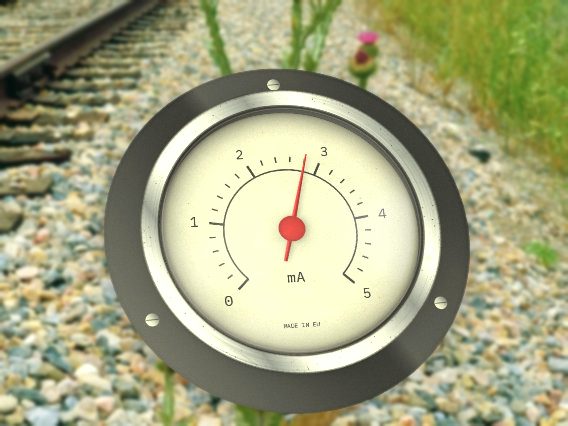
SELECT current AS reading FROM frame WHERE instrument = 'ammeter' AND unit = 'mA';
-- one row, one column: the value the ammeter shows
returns 2.8 mA
